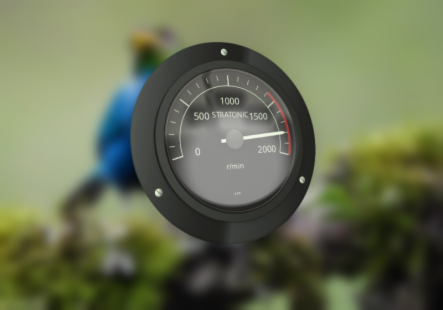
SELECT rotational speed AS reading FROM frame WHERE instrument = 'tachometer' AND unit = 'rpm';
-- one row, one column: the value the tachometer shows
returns 1800 rpm
